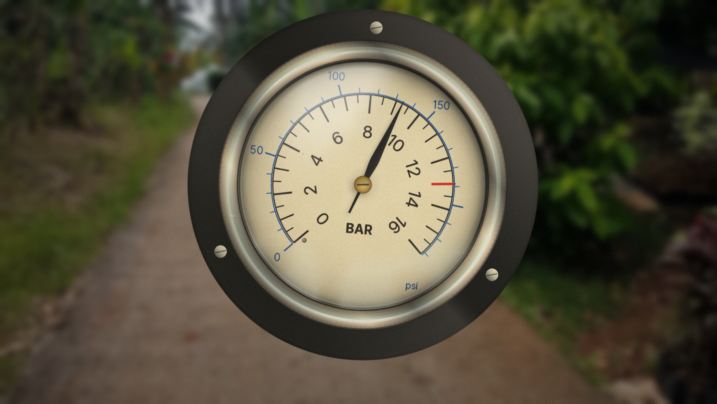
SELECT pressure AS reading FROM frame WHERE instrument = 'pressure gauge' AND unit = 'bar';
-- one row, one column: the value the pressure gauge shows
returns 9.25 bar
